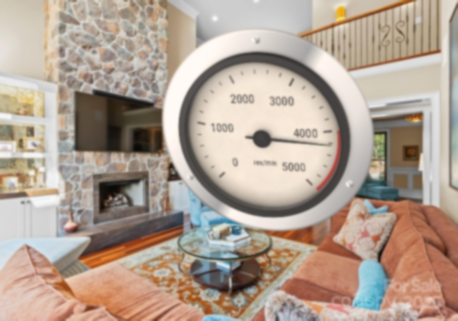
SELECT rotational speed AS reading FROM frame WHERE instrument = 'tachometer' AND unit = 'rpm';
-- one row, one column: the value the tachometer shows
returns 4200 rpm
